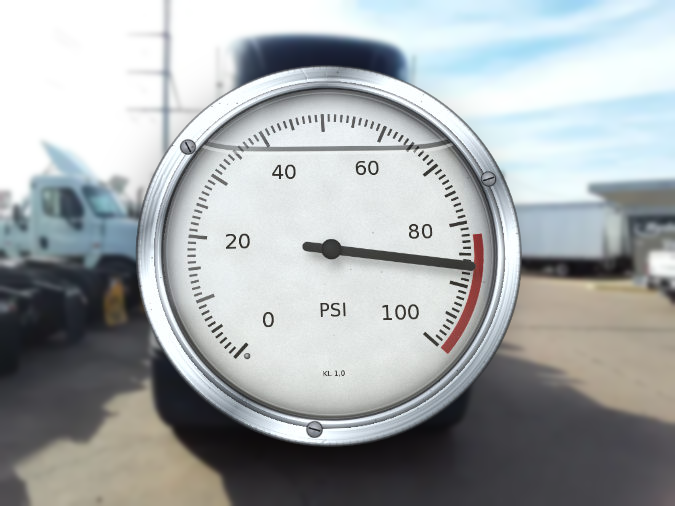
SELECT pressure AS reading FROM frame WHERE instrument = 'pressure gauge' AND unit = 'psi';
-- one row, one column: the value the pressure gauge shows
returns 87 psi
